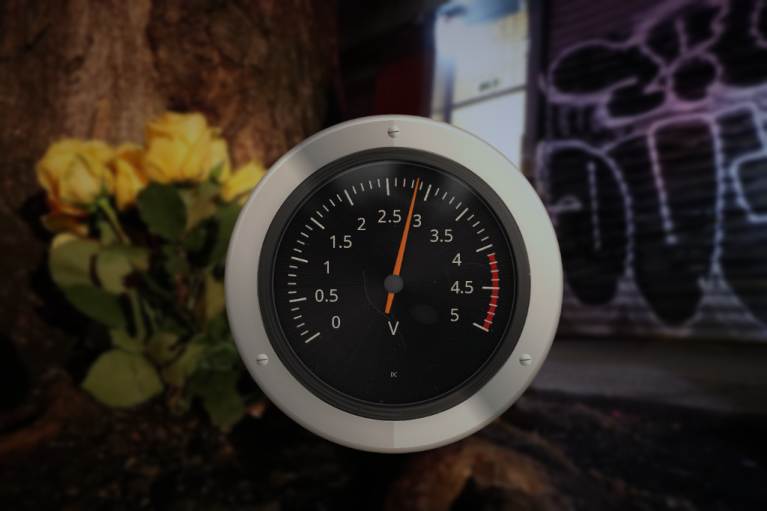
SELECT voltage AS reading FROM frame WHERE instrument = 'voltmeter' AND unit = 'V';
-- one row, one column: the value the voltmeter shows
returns 2.85 V
